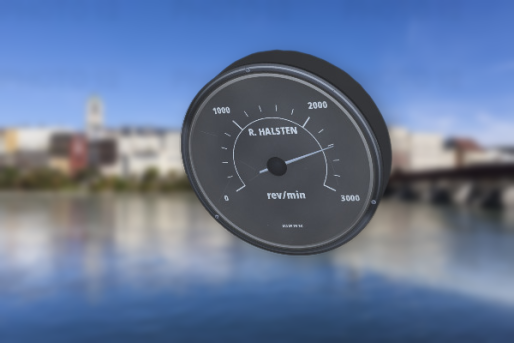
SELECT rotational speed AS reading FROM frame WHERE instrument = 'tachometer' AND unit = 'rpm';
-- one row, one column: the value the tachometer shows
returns 2400 rpm
